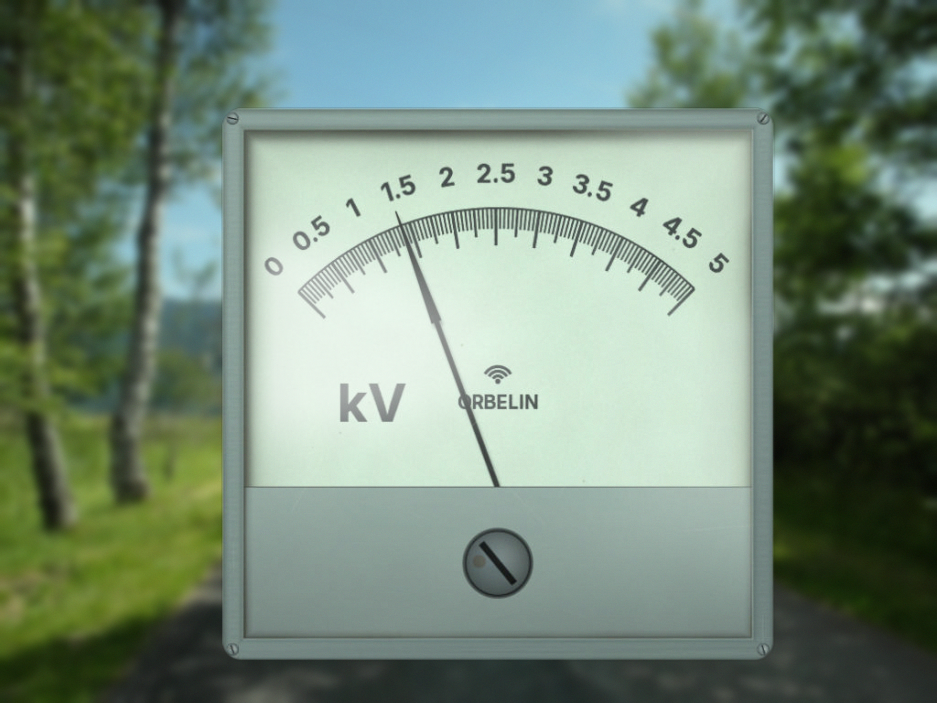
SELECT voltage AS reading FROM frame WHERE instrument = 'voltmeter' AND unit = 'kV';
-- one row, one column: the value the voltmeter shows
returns 1.4 kV
